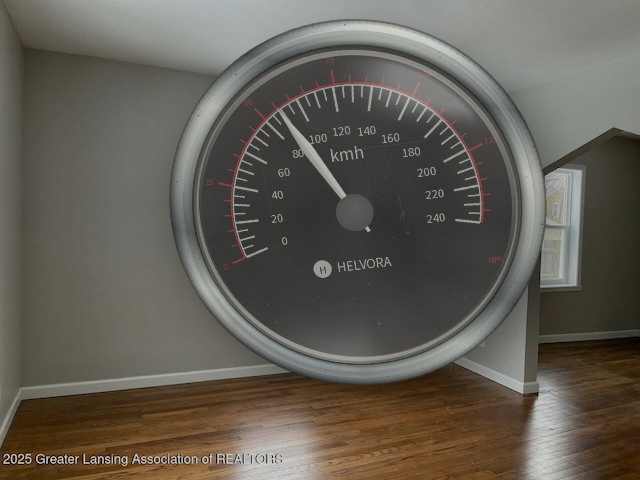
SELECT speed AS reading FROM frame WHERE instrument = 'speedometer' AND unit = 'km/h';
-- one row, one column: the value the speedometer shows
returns 90 km/h
